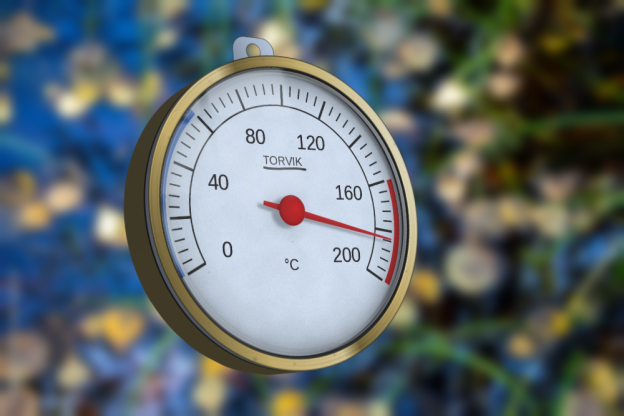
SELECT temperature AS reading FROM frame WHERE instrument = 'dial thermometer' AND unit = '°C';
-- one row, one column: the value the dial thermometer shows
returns 184 °C
